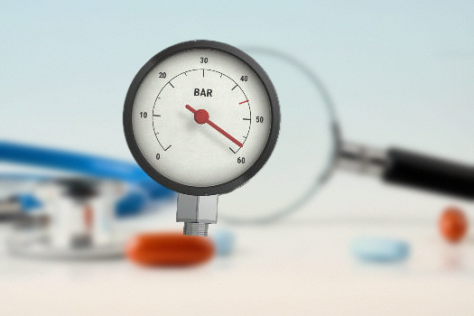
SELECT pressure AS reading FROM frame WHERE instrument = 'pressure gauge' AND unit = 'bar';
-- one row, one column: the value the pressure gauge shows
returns 57.5 bar
